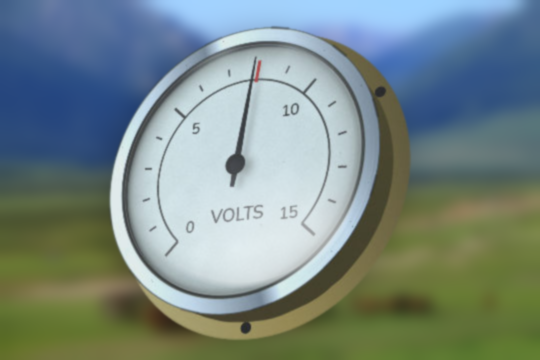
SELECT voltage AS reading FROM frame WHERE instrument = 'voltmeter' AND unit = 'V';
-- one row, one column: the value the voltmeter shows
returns 8 V
